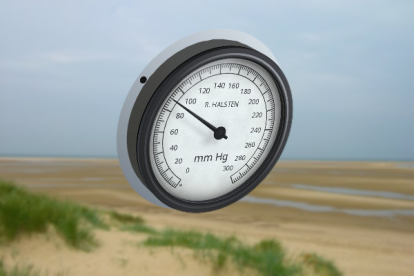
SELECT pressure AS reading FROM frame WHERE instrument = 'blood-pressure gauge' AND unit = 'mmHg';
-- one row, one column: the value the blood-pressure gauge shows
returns 90 mmHg
